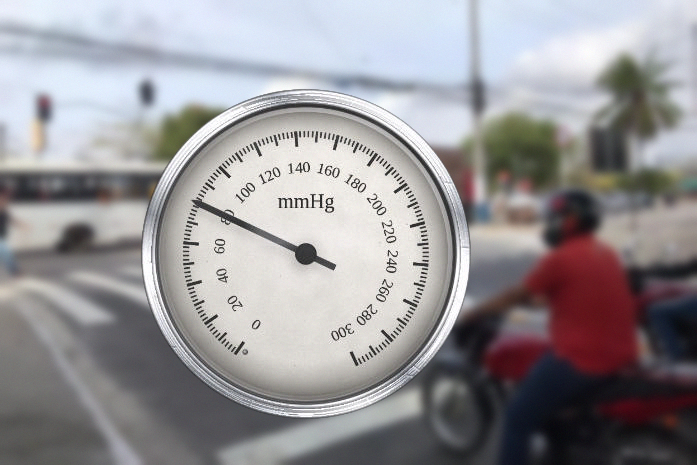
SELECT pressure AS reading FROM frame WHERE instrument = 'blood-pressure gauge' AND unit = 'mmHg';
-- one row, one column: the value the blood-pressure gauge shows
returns 80 mmHg
